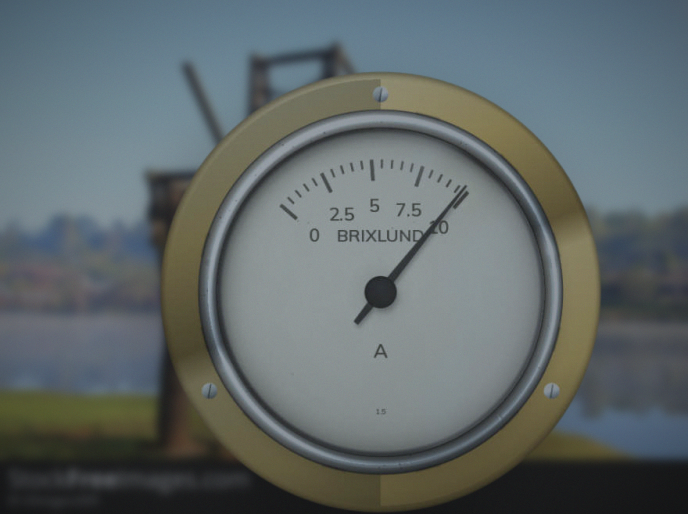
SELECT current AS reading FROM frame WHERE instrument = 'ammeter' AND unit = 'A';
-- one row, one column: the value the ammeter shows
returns 9.75 A
